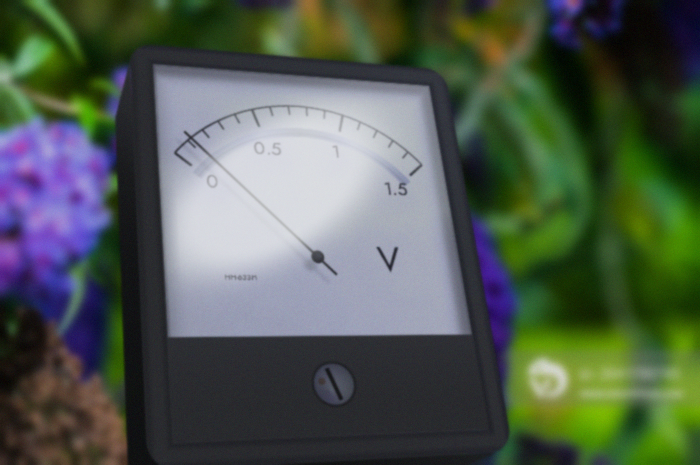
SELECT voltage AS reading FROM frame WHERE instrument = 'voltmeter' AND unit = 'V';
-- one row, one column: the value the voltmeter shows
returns 0.1 V
